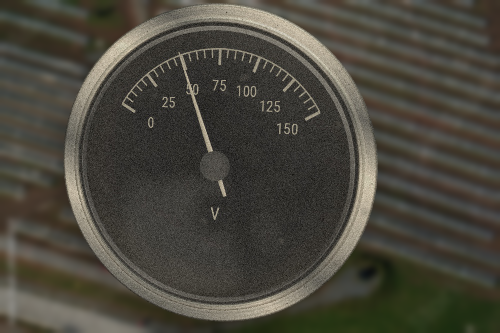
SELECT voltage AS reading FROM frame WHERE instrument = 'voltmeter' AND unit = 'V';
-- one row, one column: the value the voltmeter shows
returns 50 V
